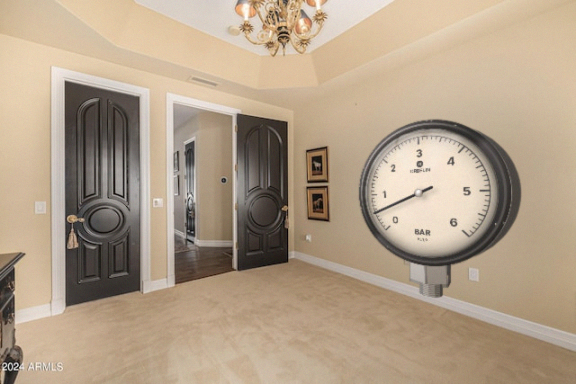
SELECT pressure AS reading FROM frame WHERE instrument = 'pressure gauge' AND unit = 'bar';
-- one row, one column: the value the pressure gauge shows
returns 0.5 bar
